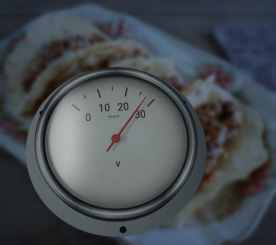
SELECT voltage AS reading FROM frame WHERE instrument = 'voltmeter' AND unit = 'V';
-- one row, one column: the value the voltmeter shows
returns 27.5 V
